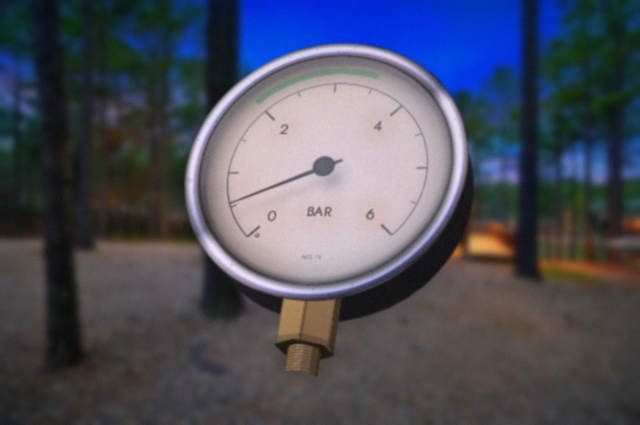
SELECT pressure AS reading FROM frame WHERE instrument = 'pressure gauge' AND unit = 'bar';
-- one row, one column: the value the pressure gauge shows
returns 0.5 bar
